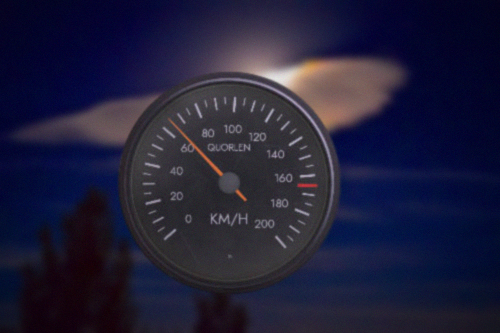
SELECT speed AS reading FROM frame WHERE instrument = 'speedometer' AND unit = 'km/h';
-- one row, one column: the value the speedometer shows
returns 65 km/h
